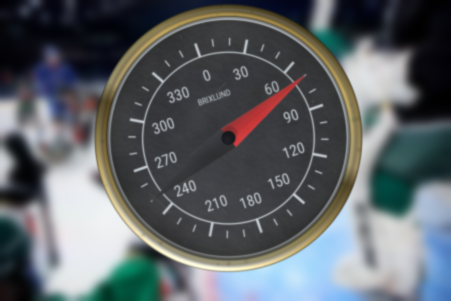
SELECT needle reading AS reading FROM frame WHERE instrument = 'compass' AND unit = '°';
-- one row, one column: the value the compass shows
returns 70 °
